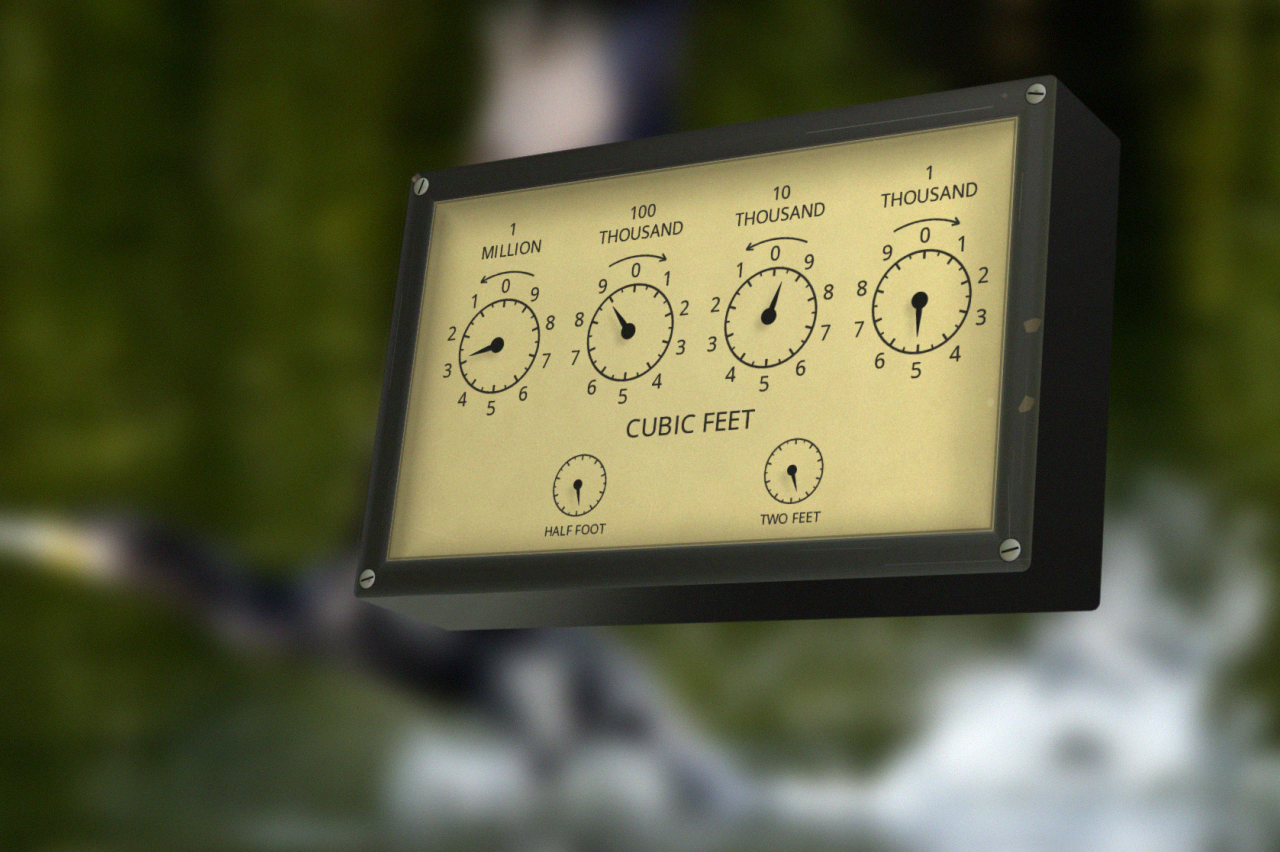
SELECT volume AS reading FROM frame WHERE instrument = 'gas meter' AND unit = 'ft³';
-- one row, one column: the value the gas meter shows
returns 289500 ft³
